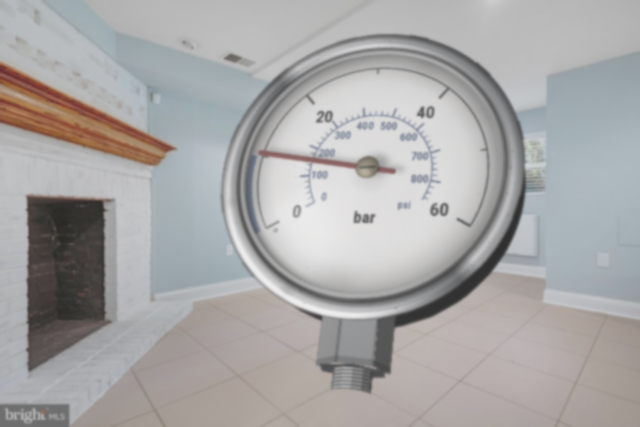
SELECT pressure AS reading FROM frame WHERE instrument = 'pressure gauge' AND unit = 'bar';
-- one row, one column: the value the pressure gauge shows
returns 10 bar
